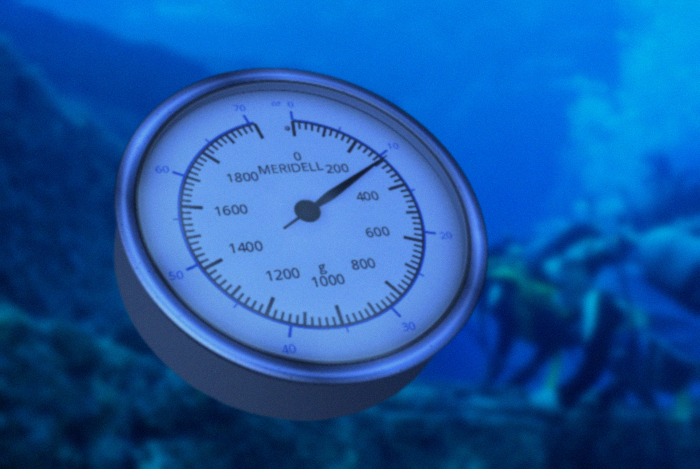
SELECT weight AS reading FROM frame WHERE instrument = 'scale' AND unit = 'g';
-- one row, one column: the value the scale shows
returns 300 g
